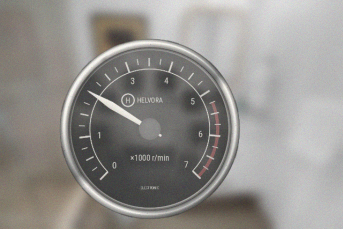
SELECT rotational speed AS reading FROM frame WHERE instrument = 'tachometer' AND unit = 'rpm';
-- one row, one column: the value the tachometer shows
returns 2000 rpm
